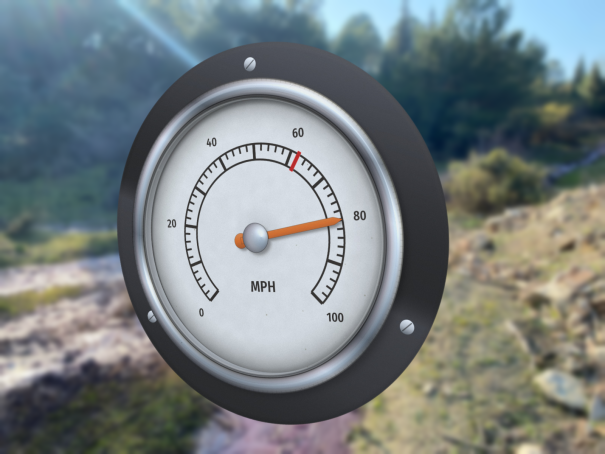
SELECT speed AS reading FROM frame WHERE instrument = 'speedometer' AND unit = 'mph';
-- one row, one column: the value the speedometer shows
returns 80 mph
